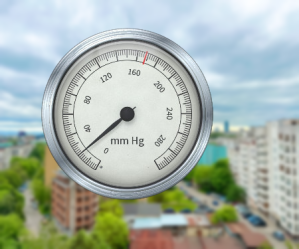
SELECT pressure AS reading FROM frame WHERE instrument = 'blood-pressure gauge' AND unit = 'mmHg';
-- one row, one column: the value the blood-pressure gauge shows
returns 20 mmHg
